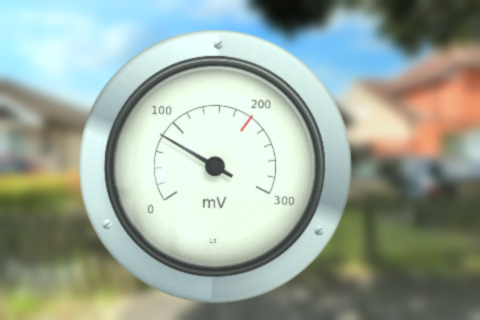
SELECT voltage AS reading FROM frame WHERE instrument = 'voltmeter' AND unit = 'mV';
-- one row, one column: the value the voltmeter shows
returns 80 mV
